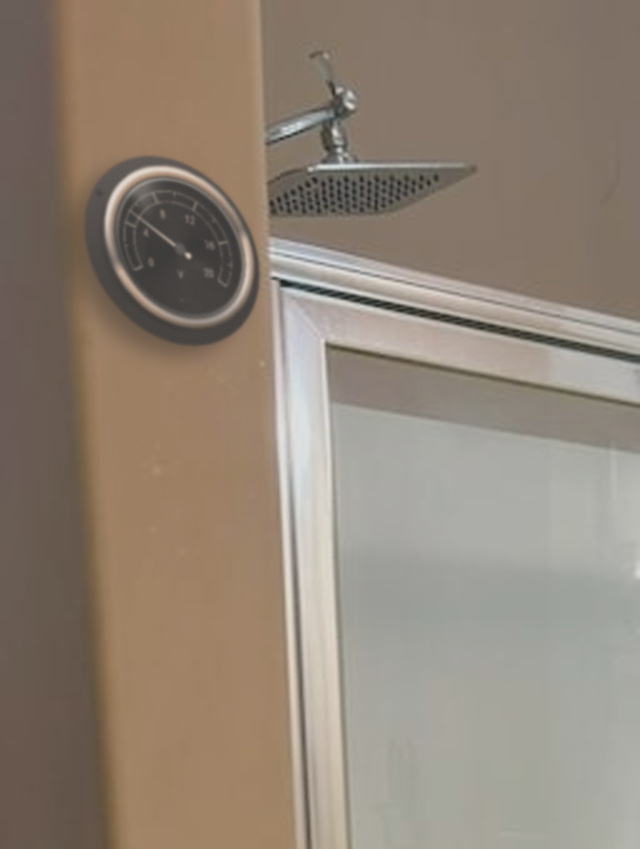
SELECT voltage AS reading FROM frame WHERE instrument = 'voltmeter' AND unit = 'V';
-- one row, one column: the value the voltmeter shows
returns 5 V
